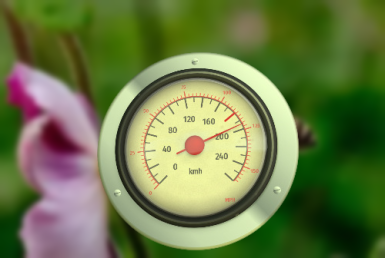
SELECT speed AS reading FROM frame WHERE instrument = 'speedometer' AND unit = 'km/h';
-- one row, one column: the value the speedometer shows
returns 195 km/h
